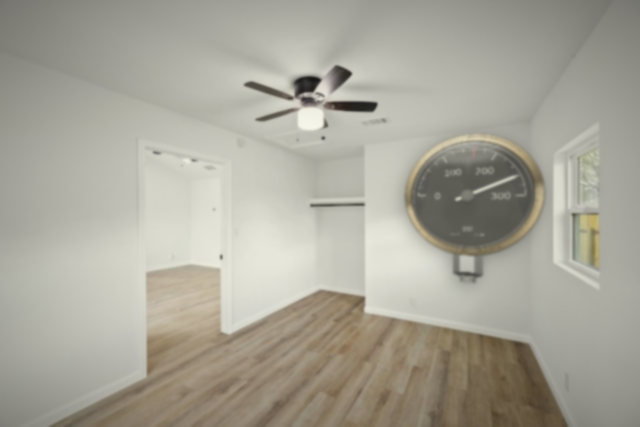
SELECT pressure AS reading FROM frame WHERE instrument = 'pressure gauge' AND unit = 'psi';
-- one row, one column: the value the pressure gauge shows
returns 260 psi
